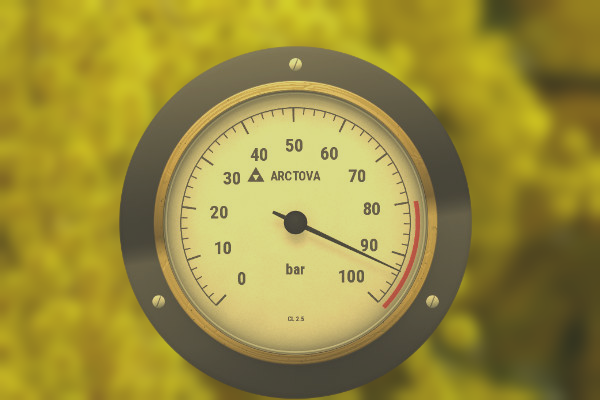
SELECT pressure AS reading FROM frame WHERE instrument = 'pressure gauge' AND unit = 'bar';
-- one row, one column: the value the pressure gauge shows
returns 93 bar
